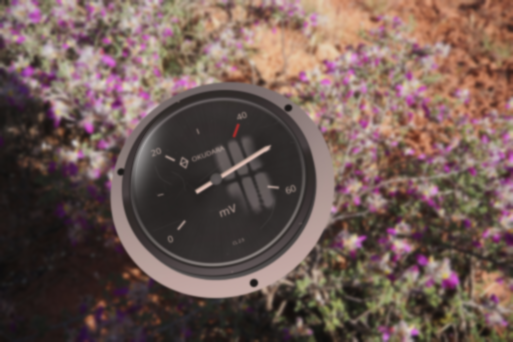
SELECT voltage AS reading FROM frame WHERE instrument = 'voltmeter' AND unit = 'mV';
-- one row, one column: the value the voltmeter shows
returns 50 mV
